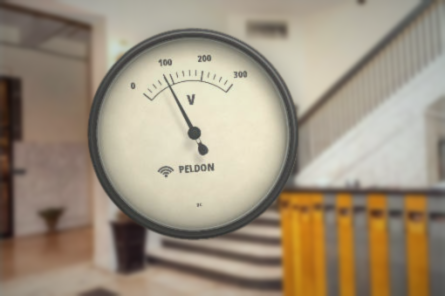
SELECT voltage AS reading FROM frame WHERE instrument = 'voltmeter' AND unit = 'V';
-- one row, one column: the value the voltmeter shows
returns 80 V
